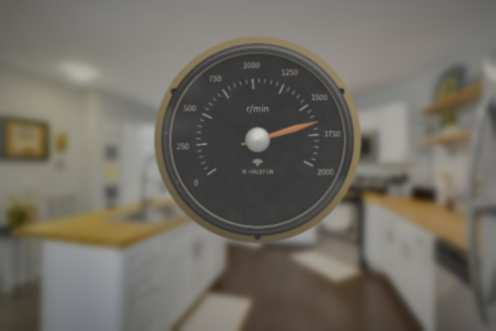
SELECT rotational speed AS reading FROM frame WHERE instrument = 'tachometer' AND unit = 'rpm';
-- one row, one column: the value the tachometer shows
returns 1650 rpm
